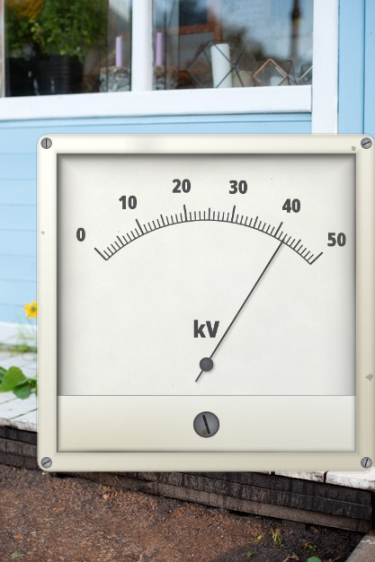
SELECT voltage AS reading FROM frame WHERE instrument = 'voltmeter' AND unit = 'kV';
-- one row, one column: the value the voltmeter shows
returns 42 kV
